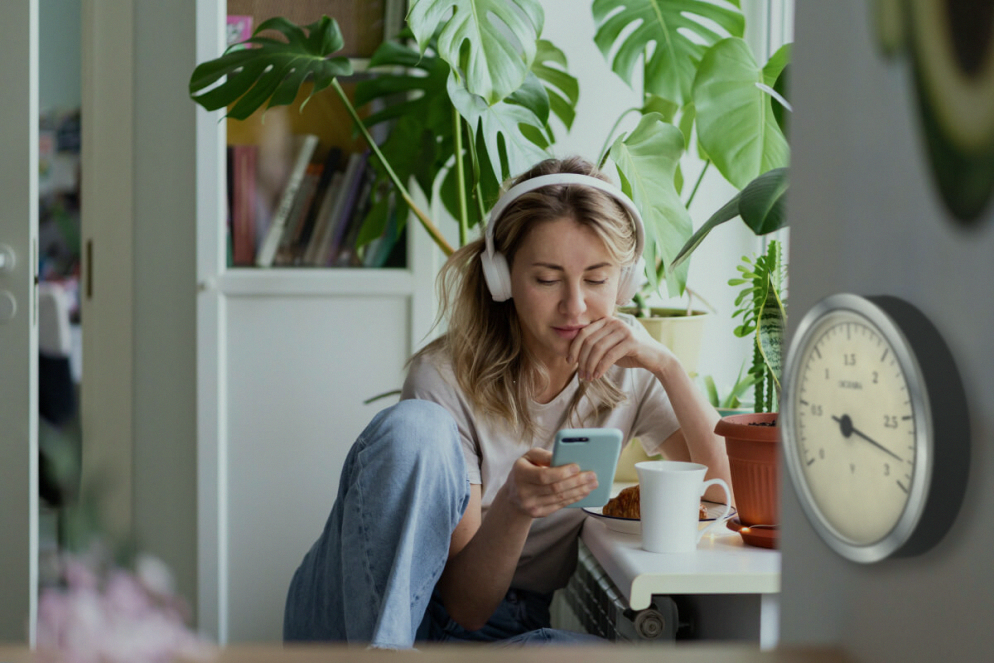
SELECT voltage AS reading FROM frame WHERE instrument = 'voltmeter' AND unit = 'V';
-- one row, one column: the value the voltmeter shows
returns 2.8 V
